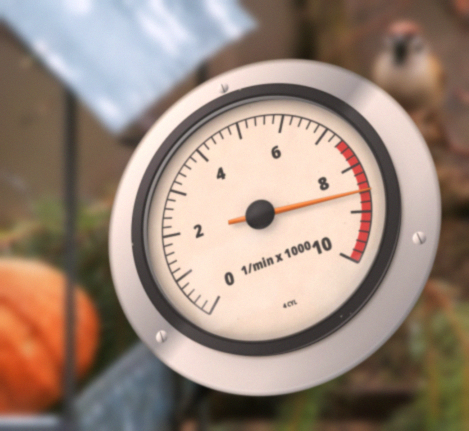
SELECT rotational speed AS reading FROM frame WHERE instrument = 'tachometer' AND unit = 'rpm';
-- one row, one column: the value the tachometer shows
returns 8600 rpm
